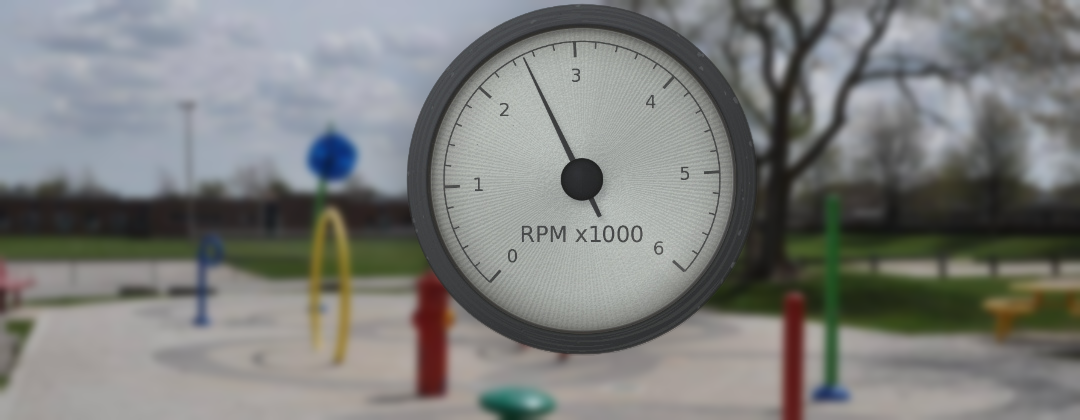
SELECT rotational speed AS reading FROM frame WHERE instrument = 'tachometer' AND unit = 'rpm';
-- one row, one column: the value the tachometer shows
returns 2500 rpm
